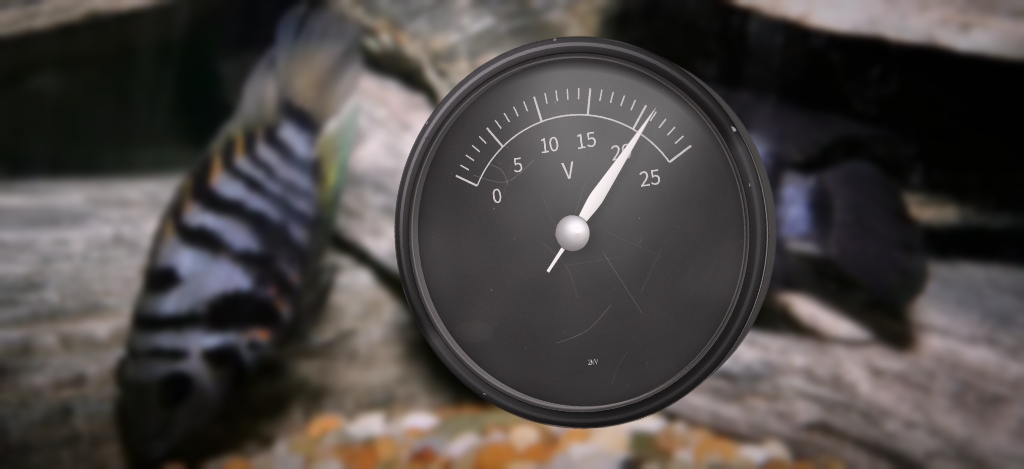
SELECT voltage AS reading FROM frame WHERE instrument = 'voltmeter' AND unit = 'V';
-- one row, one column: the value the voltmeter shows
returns 21 V
